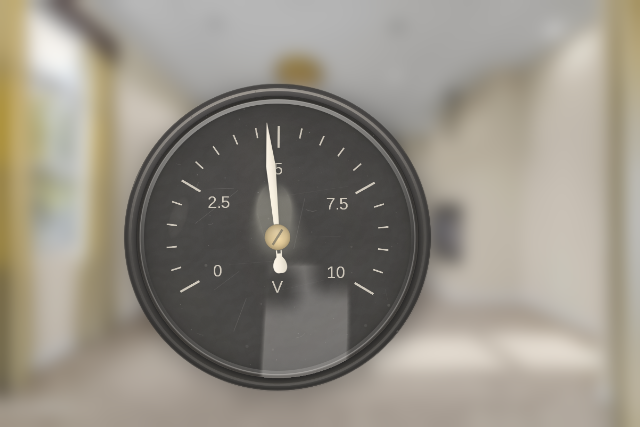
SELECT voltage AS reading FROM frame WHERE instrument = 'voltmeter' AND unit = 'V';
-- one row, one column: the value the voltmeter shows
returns 4.75 V
